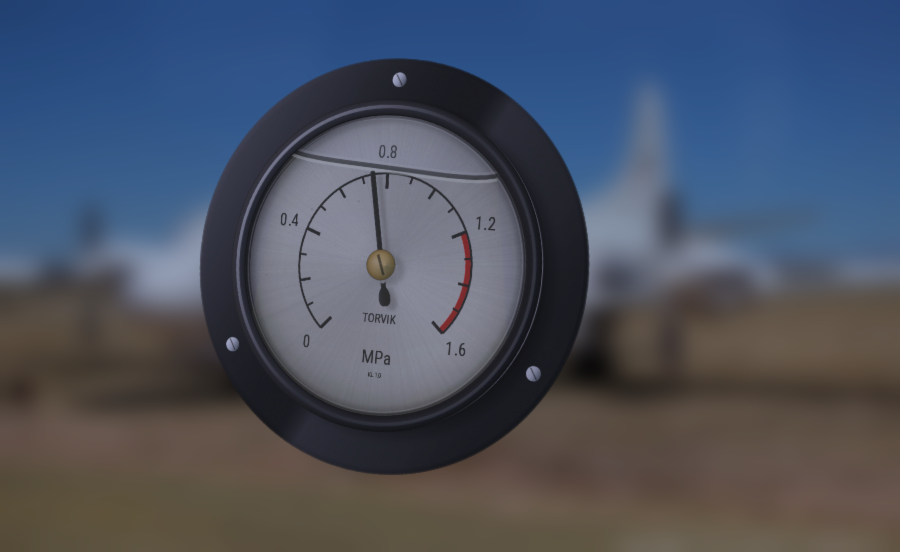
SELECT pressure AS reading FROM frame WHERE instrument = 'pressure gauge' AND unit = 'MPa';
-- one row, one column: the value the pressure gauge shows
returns 0.75 MPa
